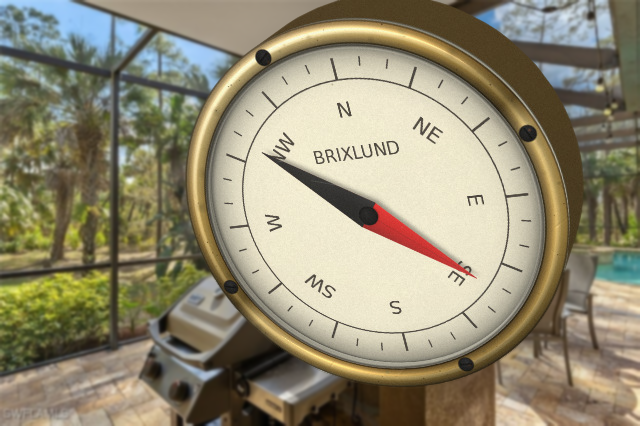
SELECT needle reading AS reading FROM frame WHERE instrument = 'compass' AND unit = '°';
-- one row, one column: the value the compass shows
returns 130 °
